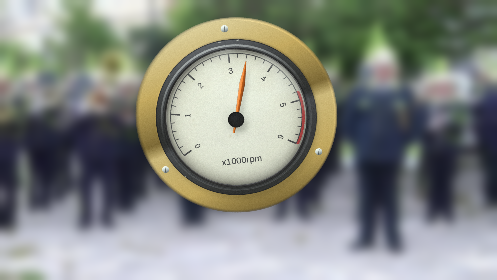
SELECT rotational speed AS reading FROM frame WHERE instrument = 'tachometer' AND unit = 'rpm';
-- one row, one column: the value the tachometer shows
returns 3400 rpm
